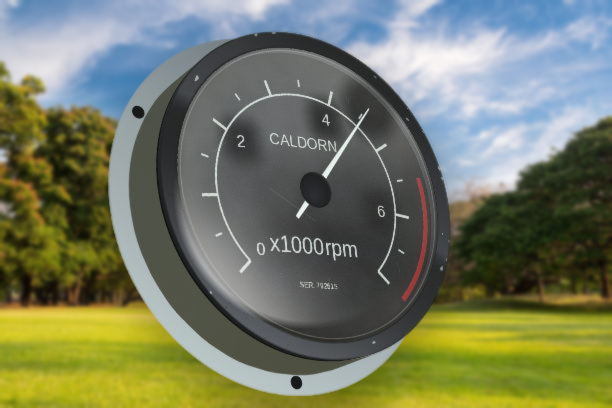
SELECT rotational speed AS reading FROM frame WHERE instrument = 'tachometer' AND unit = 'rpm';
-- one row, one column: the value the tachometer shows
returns 4500 rpm
